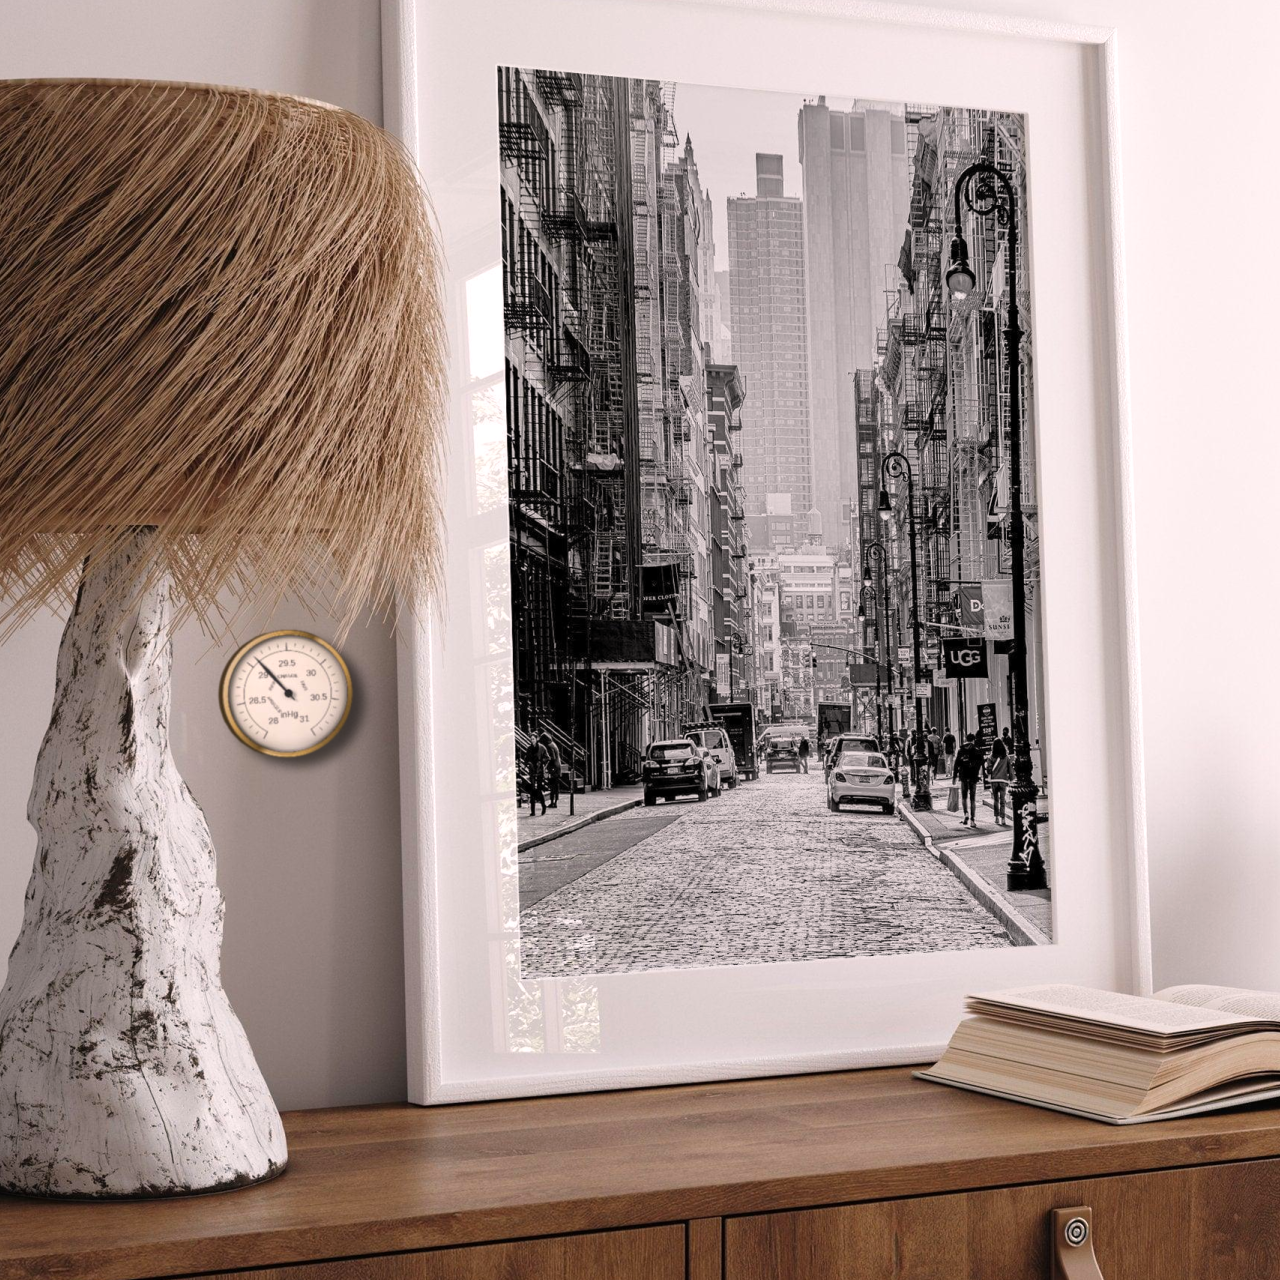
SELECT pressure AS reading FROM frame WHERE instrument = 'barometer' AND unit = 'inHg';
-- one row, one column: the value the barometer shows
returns 29.1 inHg
